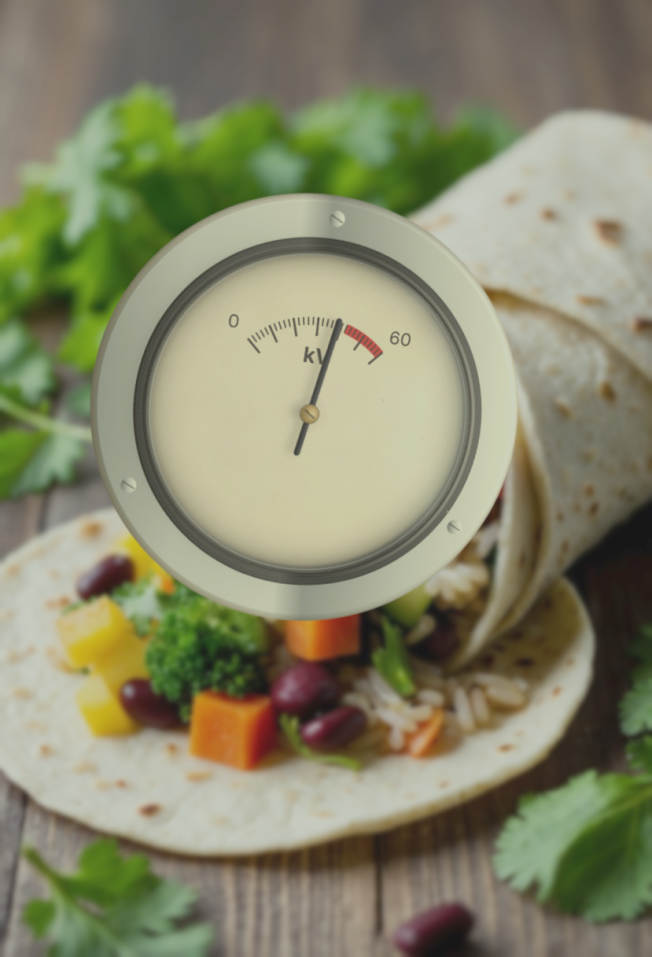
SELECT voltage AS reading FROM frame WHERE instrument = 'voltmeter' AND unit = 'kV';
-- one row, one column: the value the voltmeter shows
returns 38 kV
